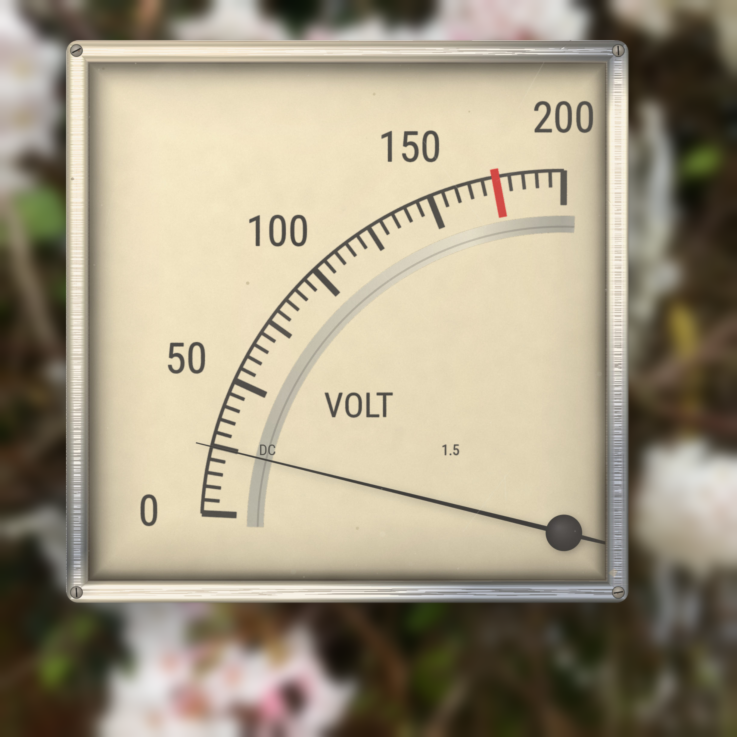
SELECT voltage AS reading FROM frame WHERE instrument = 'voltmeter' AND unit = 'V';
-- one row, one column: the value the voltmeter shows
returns 25 V
